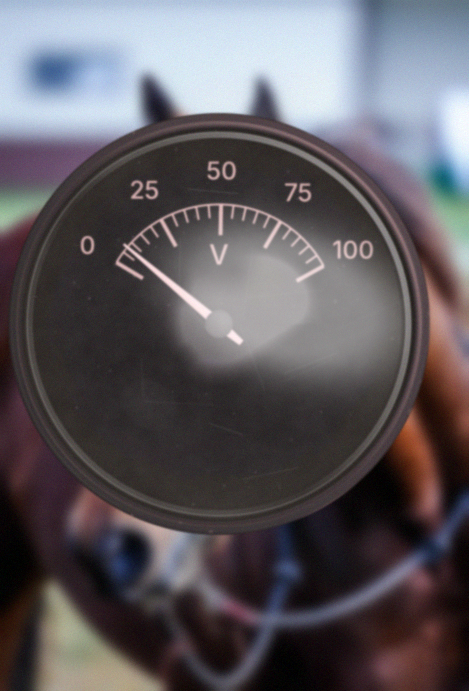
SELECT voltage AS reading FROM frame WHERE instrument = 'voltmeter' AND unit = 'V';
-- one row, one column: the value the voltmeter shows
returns 7.5 V
